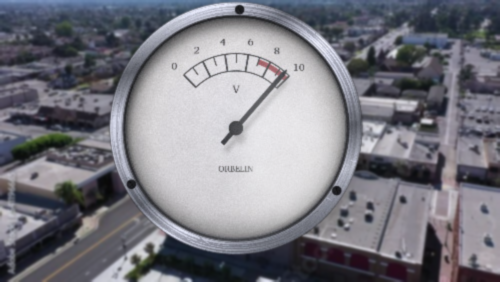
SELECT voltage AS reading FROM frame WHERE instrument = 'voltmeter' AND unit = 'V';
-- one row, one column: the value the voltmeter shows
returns 9.5 V
